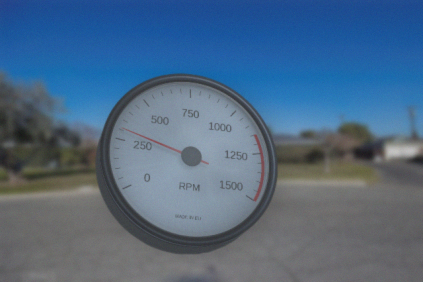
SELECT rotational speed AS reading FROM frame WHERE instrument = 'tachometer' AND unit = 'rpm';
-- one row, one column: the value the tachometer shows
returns 300 rpm
